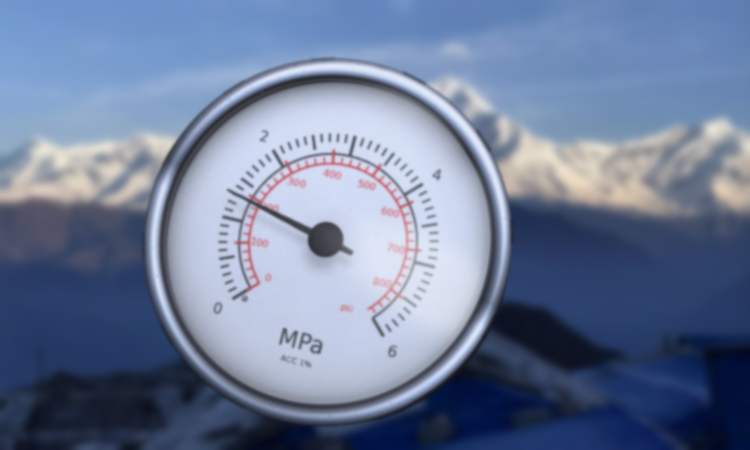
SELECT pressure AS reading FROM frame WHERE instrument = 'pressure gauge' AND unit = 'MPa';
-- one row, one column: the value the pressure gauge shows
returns 1.3 MPa
